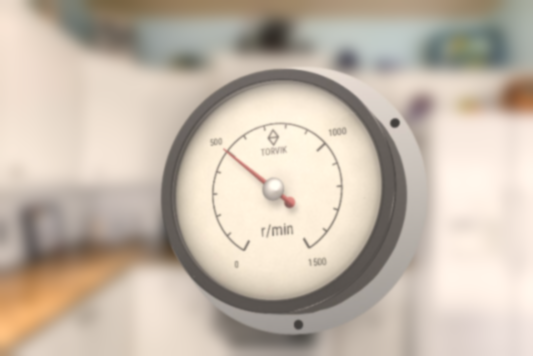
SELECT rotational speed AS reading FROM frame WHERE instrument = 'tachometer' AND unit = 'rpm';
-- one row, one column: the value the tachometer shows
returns 500 rpm
